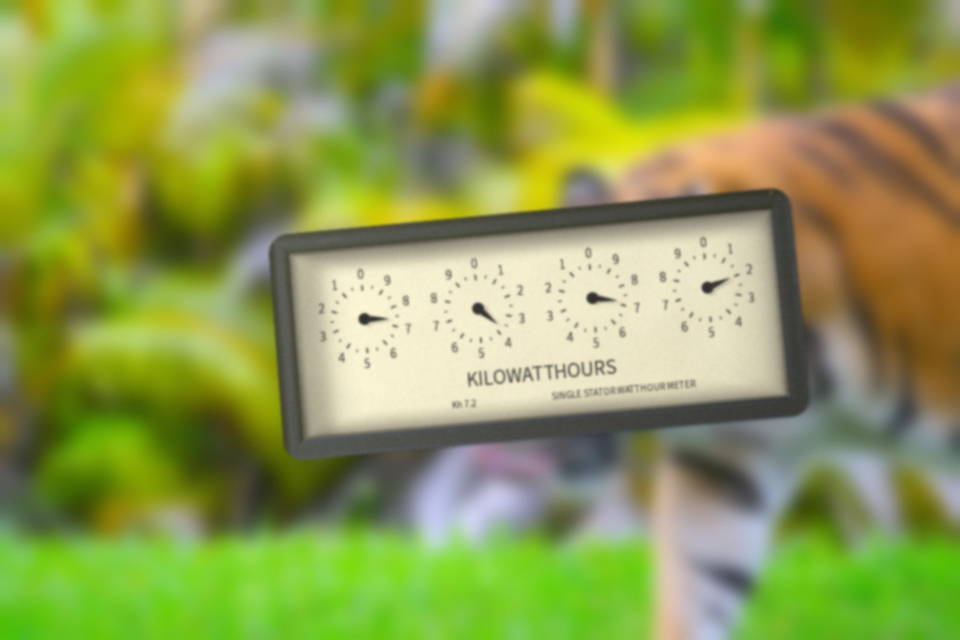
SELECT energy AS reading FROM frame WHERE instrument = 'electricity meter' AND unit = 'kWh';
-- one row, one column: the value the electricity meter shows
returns 7372 kWh
